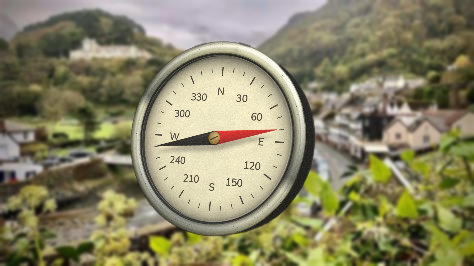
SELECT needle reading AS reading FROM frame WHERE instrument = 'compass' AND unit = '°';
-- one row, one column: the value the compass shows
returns 80 °
